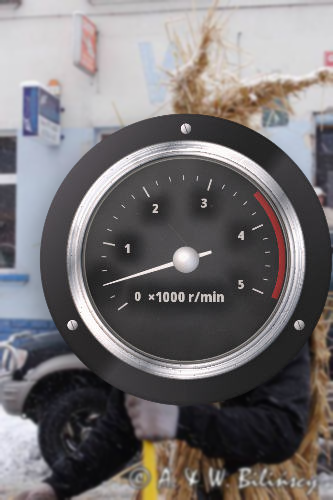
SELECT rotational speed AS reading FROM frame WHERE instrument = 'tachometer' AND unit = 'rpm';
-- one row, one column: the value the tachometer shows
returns 400 rpm
